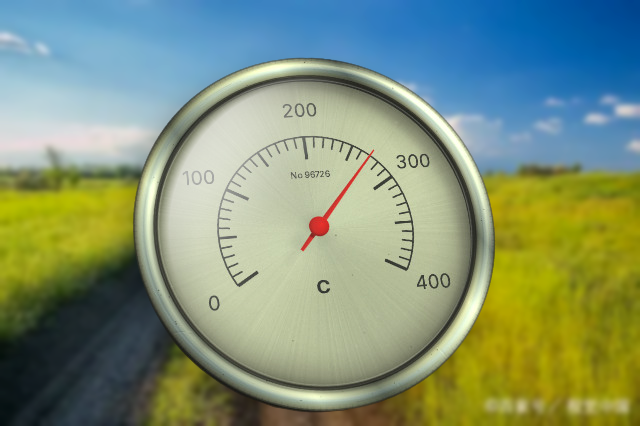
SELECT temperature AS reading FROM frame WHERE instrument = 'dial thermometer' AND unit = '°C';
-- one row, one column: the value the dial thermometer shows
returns 270 °C
